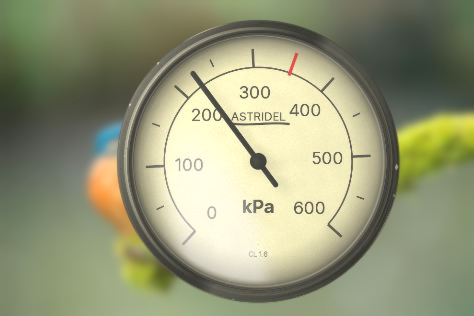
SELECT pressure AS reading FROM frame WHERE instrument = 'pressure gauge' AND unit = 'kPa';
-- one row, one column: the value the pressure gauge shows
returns 225 kPa
